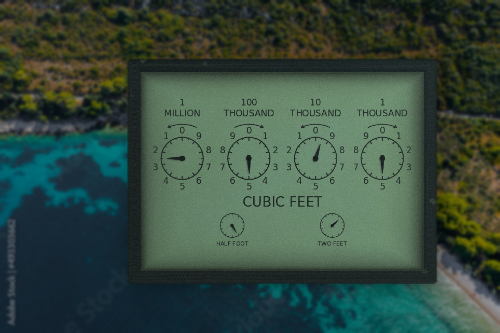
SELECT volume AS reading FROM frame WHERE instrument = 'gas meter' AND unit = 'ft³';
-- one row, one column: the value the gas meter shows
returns 249500 ft³
